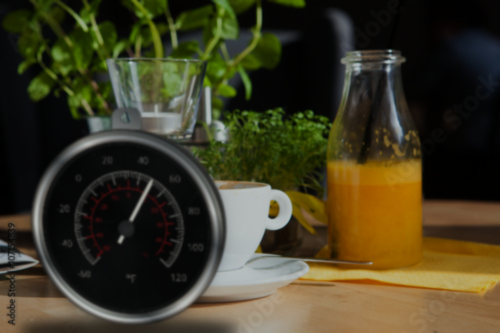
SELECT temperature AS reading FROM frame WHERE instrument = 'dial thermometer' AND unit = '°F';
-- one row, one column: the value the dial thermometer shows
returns 50 °F
